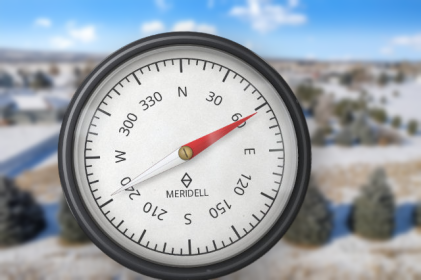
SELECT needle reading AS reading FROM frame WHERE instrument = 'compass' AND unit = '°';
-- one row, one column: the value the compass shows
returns 62.5 °
